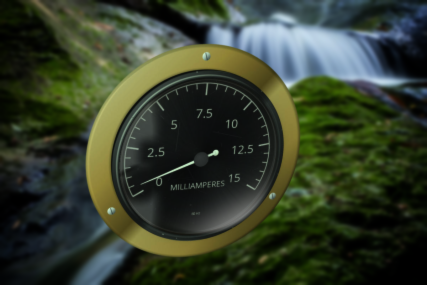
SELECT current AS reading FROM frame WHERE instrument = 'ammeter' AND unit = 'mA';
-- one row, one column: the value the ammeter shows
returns 0.5 mA
